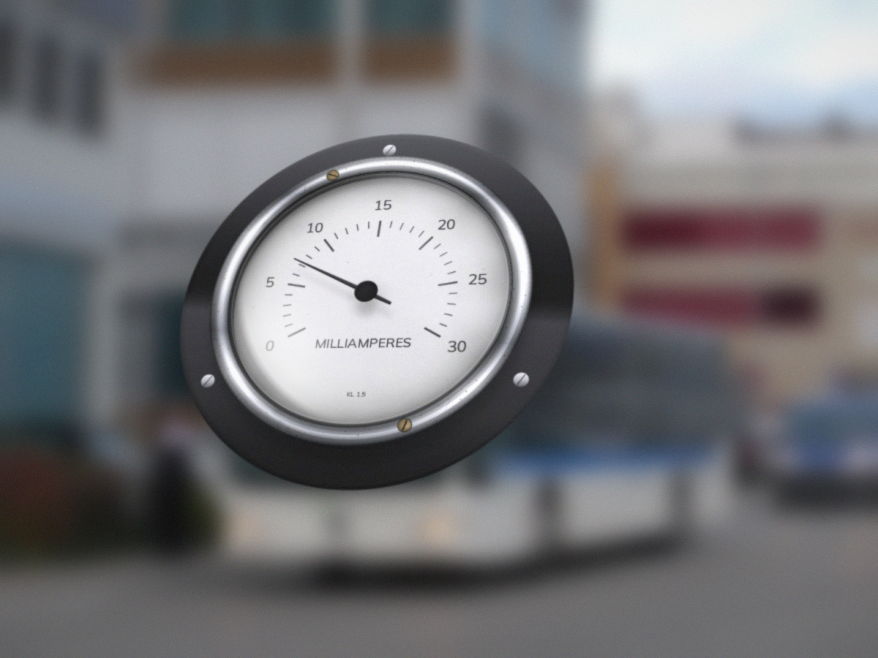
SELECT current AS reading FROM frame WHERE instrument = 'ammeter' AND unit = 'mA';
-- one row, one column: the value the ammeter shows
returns 7 mA
